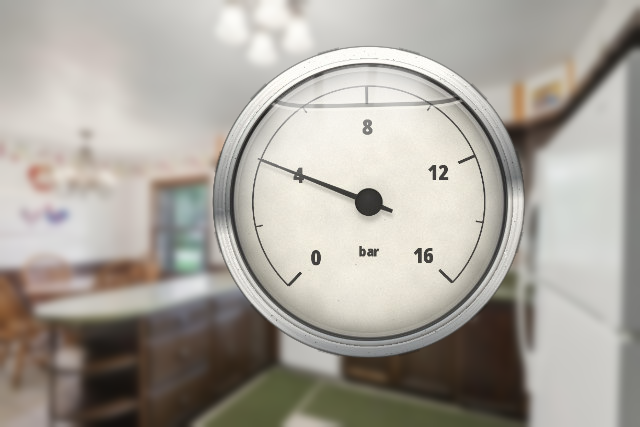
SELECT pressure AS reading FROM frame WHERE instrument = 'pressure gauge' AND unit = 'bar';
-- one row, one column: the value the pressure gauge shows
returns 4 bar
